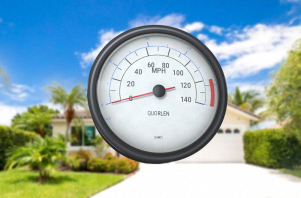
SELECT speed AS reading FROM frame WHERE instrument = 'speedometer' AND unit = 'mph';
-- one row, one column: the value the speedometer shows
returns 0 mph
